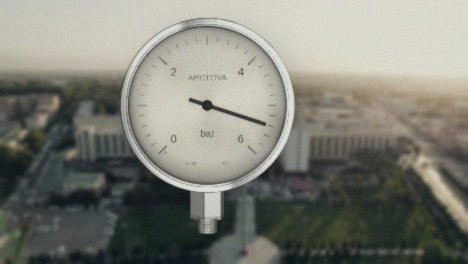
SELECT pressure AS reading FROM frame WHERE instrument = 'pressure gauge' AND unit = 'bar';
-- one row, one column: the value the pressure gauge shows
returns 5.4 bar
